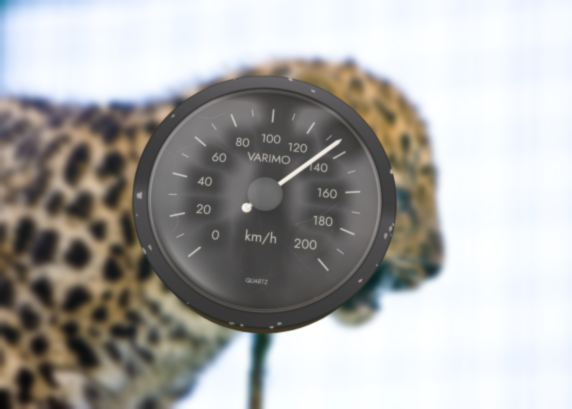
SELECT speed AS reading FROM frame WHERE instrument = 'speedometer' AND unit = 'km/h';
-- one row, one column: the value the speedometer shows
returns 135 km/h
